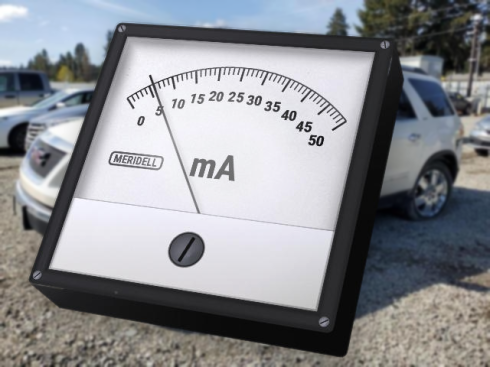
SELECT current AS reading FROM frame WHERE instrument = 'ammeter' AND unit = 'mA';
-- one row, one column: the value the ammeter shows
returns 6 mA
